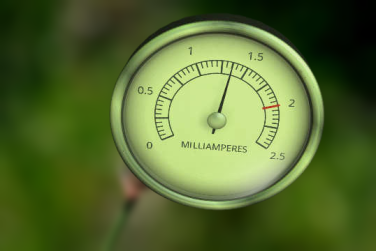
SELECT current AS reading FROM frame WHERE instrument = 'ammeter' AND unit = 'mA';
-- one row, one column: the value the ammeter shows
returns 1.35 mA
